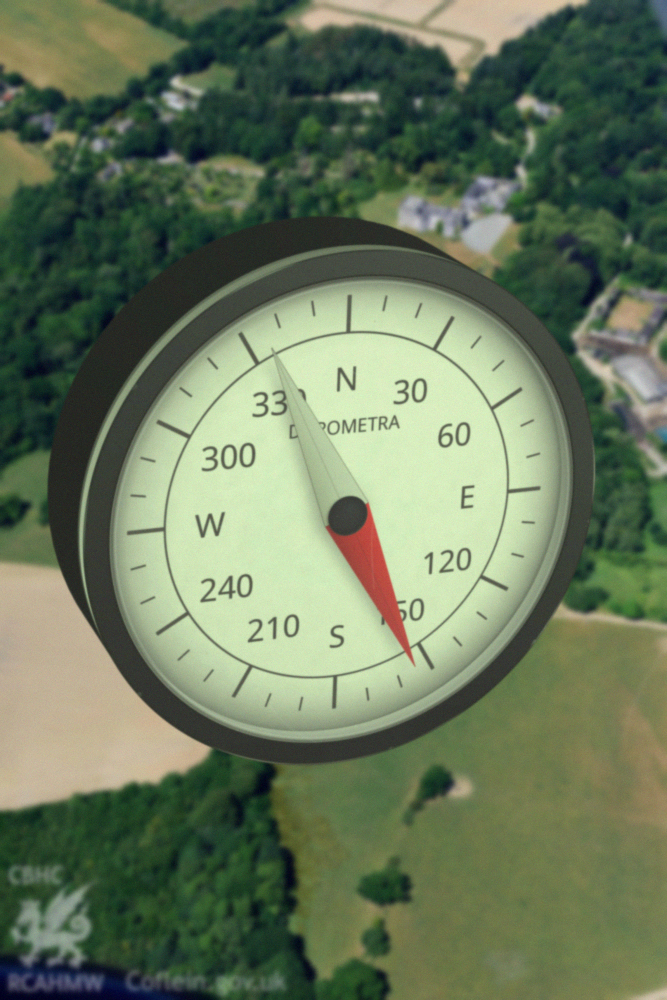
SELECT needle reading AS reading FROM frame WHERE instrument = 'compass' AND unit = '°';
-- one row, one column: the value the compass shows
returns 155 °
